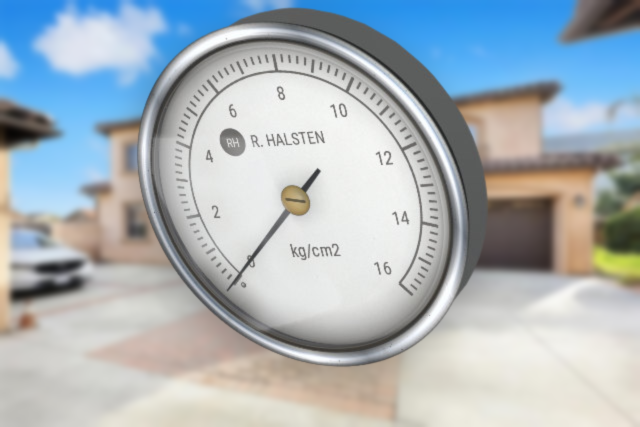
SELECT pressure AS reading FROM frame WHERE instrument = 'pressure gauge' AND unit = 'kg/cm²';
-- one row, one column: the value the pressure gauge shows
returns 0 kg/cm²
